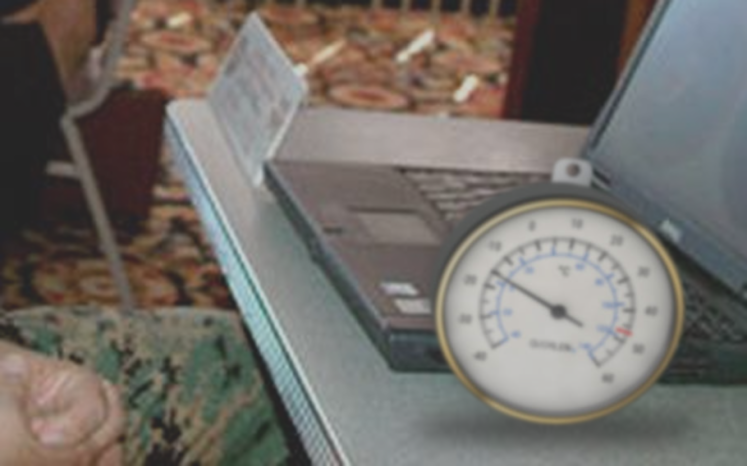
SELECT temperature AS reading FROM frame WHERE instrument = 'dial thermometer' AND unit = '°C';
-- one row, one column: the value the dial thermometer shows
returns -15 °C
